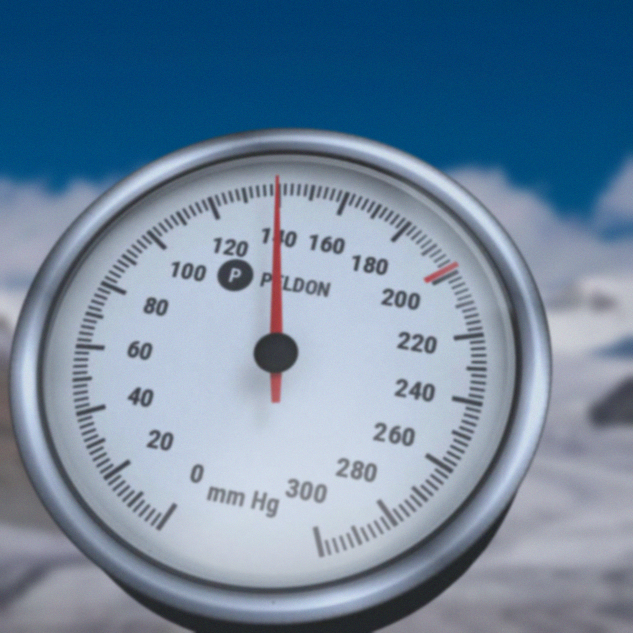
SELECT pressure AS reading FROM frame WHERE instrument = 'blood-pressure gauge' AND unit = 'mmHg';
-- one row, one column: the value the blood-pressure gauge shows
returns 140 mmHg
